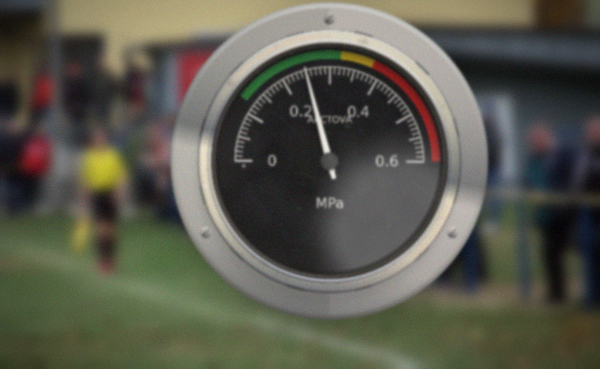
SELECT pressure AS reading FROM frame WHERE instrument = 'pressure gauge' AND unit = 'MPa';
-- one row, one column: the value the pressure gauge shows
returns 0.25 MPa
